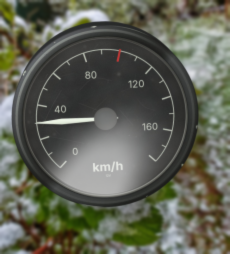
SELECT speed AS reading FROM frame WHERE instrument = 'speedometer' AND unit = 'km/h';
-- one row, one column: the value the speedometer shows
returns 30 km/h
